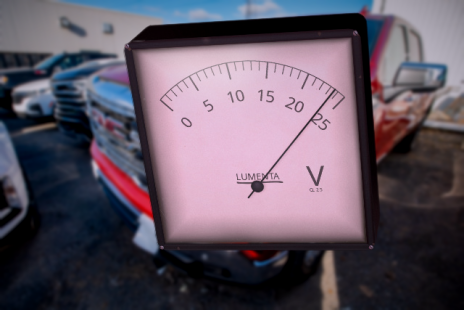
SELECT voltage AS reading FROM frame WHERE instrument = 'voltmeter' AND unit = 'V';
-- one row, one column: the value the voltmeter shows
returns 23.5 V
